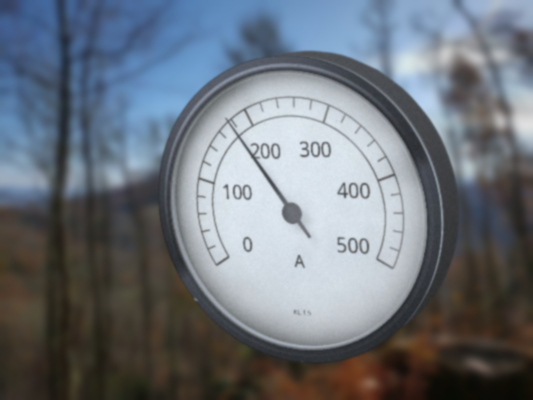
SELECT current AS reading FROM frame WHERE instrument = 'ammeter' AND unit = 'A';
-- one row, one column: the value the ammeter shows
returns 180 A
